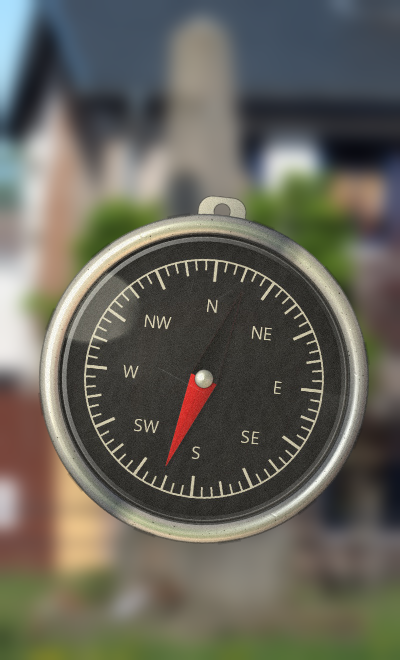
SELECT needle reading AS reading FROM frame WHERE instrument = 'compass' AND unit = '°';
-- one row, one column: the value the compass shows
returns 197.5 °
